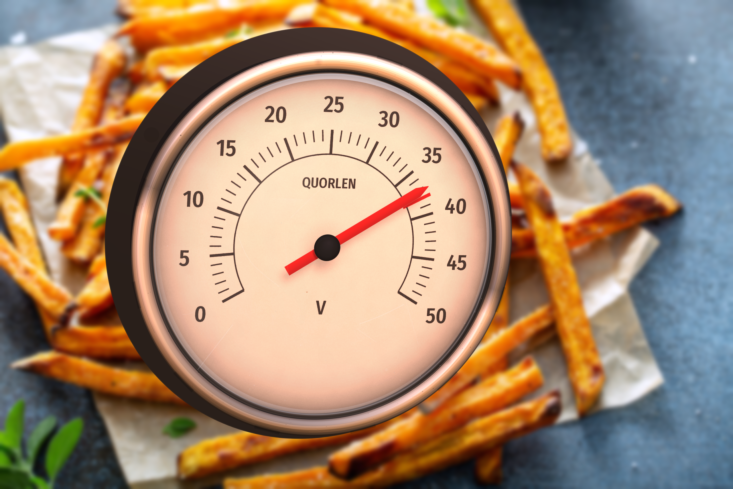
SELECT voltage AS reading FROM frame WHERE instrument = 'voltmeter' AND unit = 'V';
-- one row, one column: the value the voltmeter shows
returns 37 V
